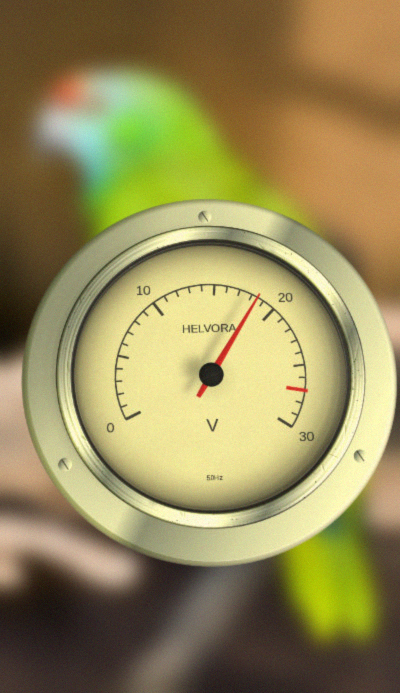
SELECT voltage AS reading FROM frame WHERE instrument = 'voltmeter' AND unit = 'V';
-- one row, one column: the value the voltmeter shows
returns 18.5 V
